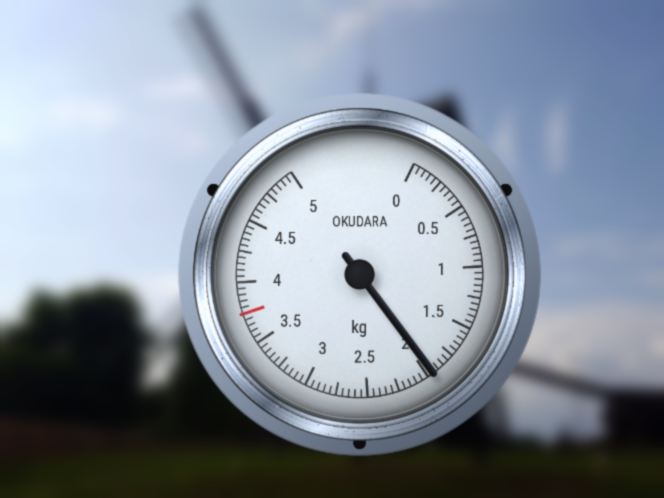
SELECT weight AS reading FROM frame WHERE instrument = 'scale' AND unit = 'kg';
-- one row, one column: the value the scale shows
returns 1.95 kg
